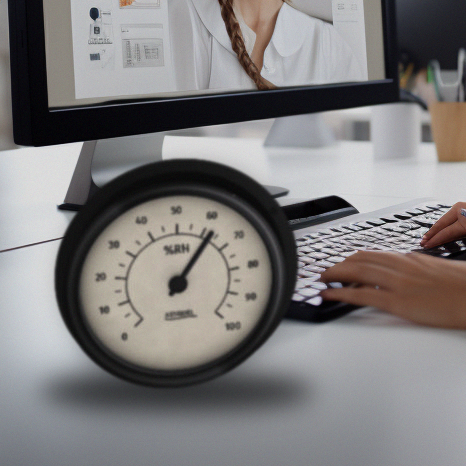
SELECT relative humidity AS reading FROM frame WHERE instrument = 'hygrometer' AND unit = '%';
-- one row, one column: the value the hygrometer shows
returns 62.5 %
